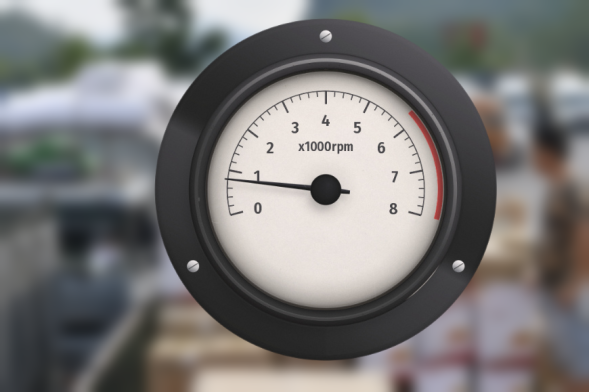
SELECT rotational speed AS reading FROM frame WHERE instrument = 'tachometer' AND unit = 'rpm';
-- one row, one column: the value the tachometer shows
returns 800 rpm
